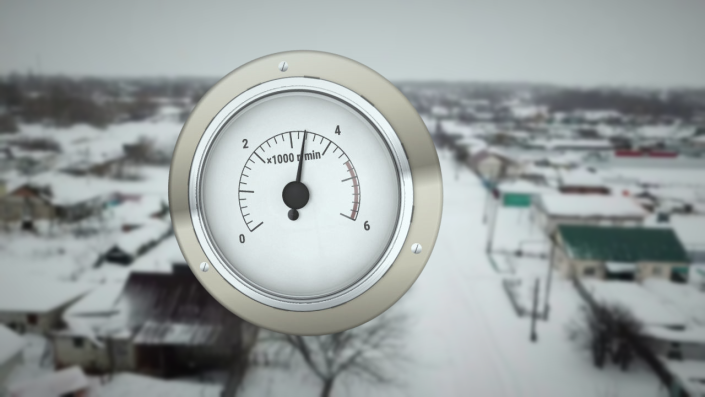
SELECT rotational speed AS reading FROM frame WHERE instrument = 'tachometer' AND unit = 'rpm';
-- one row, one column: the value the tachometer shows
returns 3400 rpm
